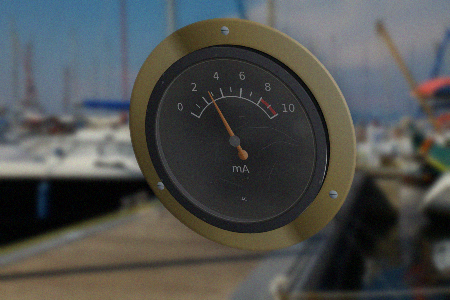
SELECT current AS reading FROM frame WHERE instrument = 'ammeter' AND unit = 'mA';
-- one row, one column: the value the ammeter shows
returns 3 mA
